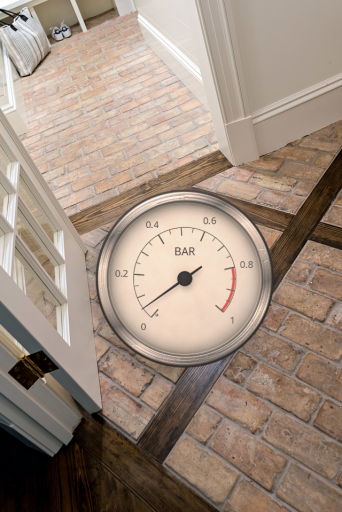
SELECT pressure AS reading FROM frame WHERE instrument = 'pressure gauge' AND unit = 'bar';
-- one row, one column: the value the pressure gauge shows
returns 0.05 bar
